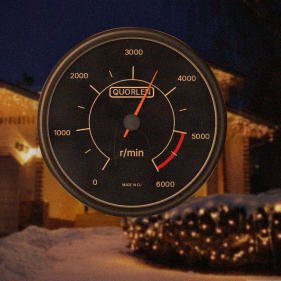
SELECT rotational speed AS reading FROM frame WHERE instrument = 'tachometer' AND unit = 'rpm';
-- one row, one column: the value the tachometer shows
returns 3500 rpm
